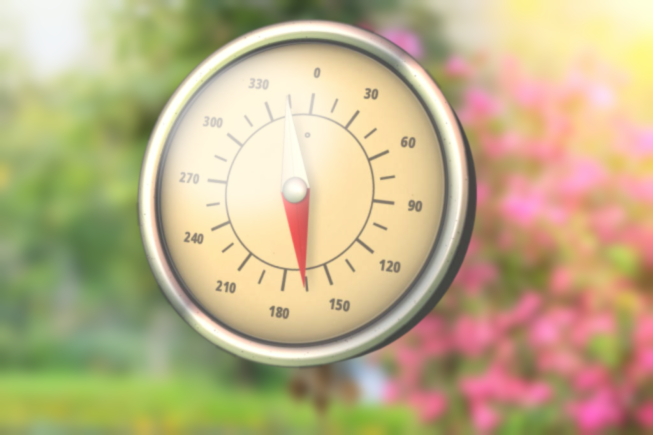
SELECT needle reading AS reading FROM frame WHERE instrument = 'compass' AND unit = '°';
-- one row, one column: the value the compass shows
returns 165 °
